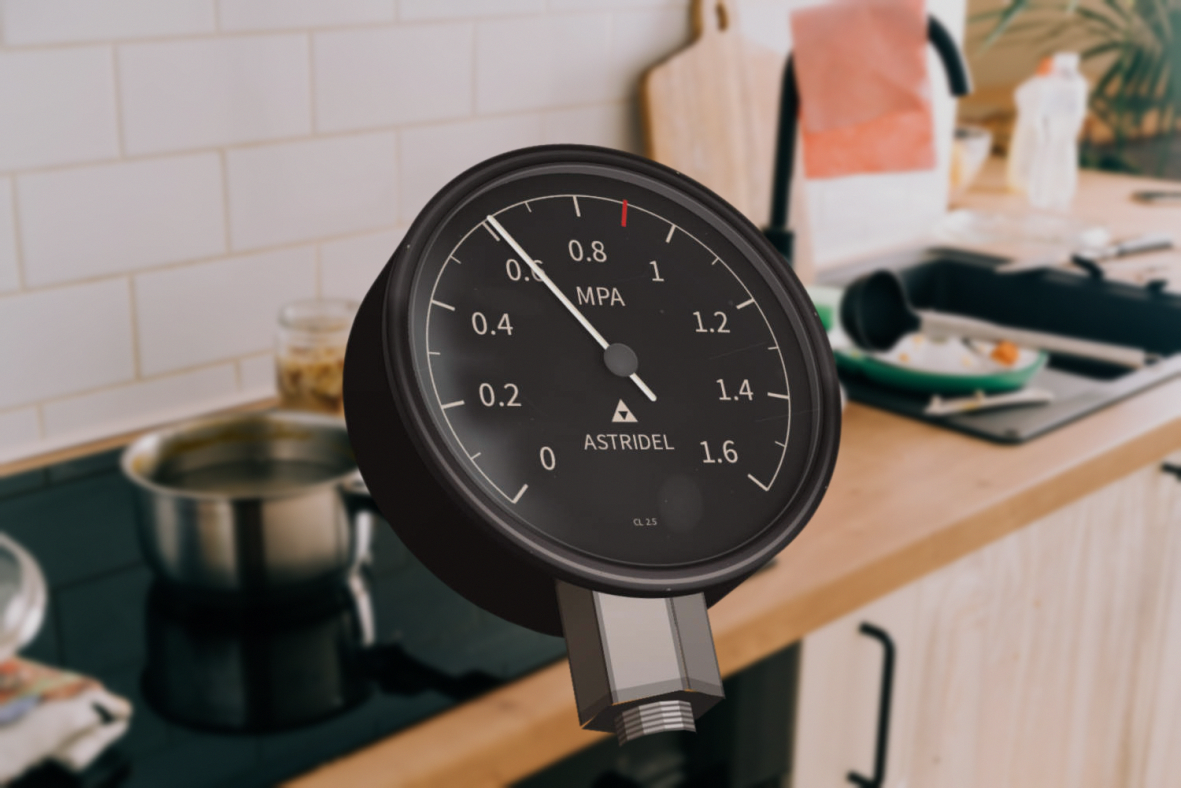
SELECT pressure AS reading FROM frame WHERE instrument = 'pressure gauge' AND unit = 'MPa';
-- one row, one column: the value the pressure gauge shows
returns 0.6 MPa
